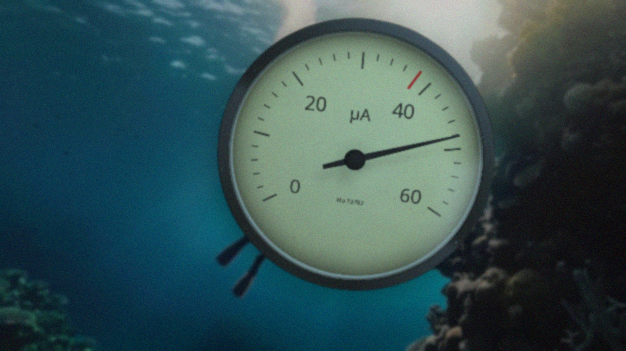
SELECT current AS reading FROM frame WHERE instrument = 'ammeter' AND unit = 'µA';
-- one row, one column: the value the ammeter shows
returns 48 µA
